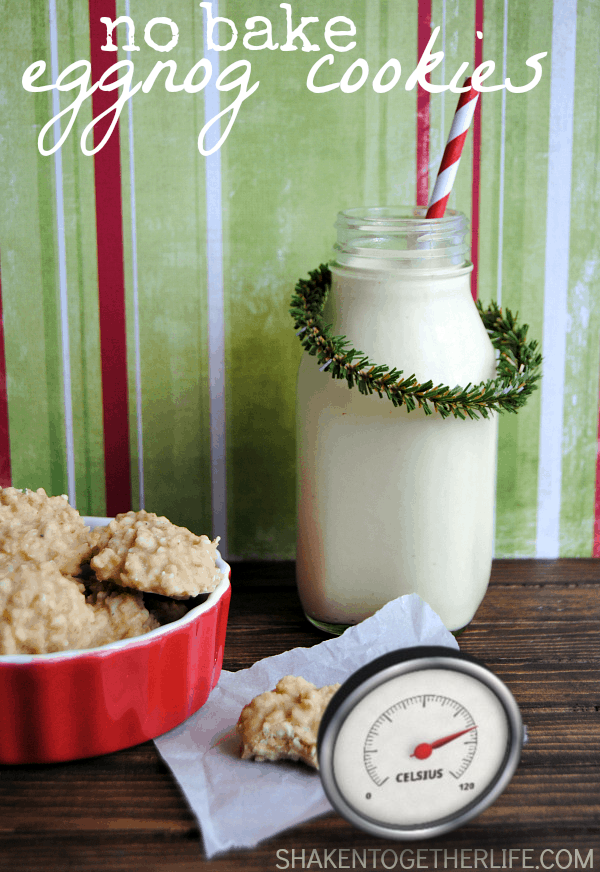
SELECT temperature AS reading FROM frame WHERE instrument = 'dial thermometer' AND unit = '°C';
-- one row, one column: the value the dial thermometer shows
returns 90 °C
